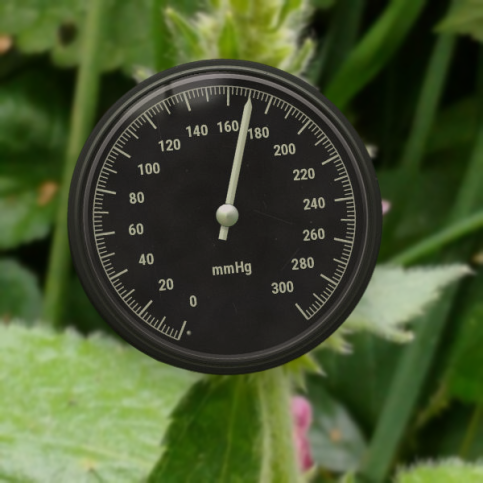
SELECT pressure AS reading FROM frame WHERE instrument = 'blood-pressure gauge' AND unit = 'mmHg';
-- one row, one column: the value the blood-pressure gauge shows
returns 170 mmHg
